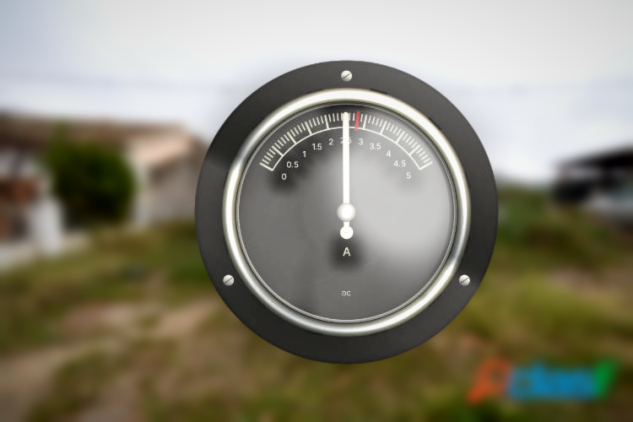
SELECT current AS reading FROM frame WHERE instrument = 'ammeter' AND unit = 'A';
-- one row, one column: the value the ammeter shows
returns 2.5 A
